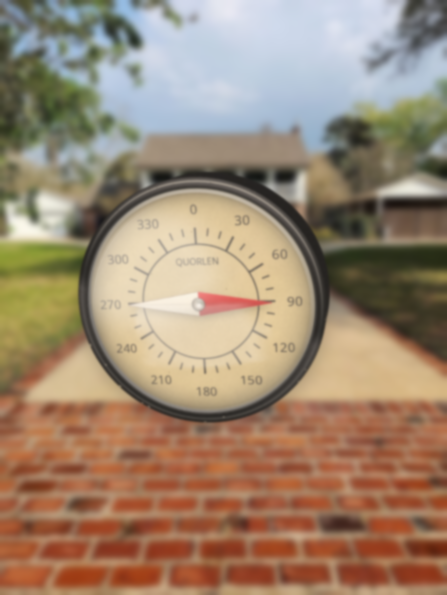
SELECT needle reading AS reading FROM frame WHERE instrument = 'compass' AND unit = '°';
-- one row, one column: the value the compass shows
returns 90 °
